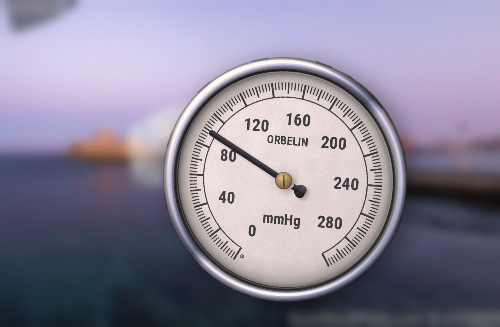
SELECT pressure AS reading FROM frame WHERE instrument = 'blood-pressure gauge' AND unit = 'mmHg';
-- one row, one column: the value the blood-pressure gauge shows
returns 90 mmHg
